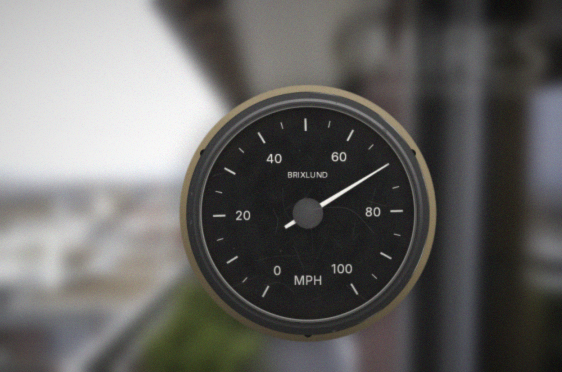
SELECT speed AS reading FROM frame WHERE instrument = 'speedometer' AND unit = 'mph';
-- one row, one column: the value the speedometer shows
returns 70 mph
